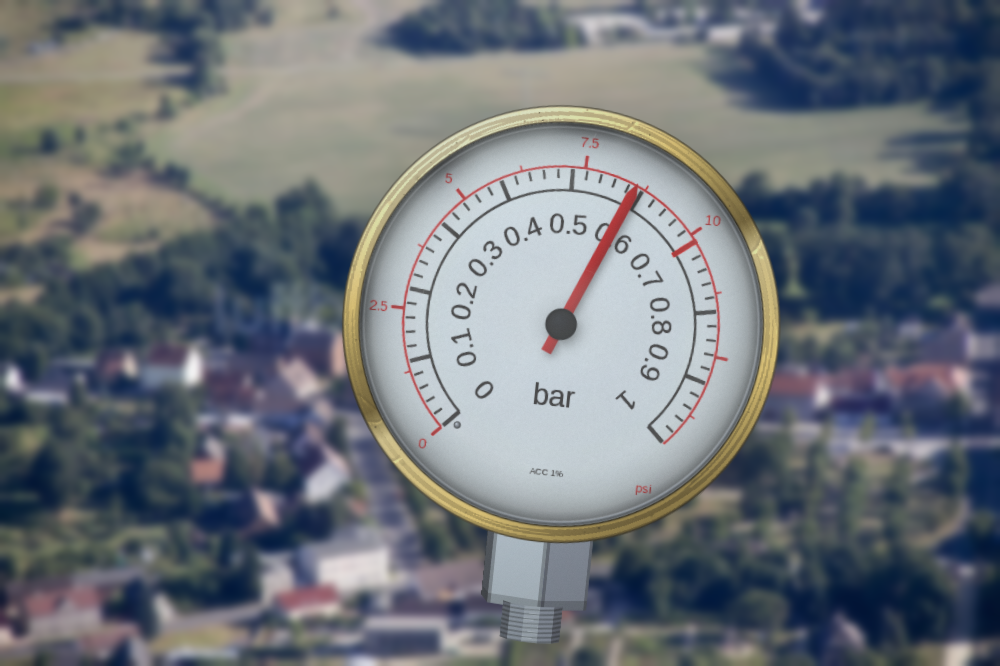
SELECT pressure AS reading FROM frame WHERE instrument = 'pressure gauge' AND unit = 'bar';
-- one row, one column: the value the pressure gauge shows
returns 0.59 bar
